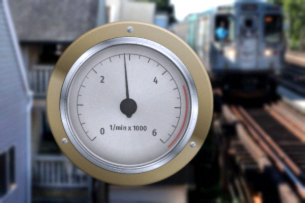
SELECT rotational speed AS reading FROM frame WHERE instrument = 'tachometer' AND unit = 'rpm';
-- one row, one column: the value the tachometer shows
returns 2875 rpm
